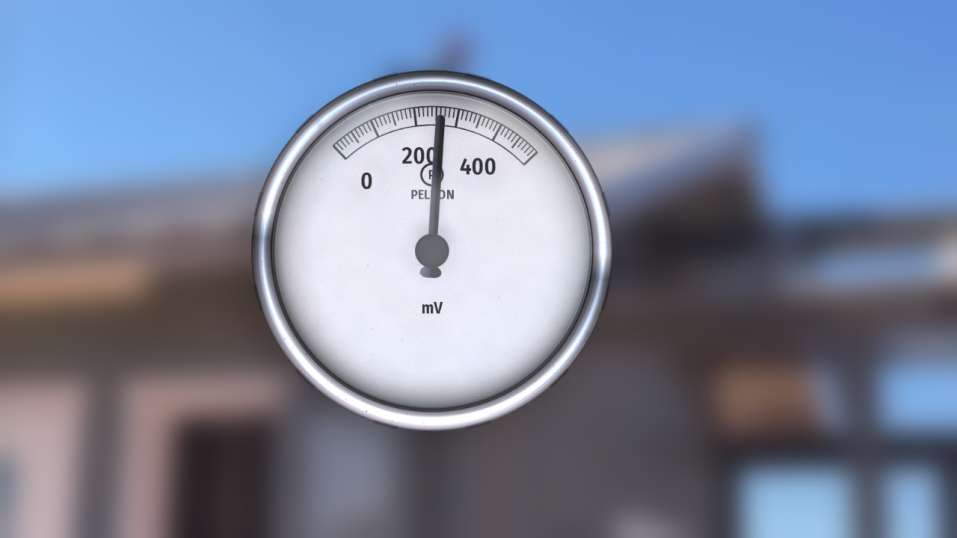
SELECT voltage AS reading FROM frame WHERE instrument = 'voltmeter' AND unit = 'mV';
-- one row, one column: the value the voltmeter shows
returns 260 mV
